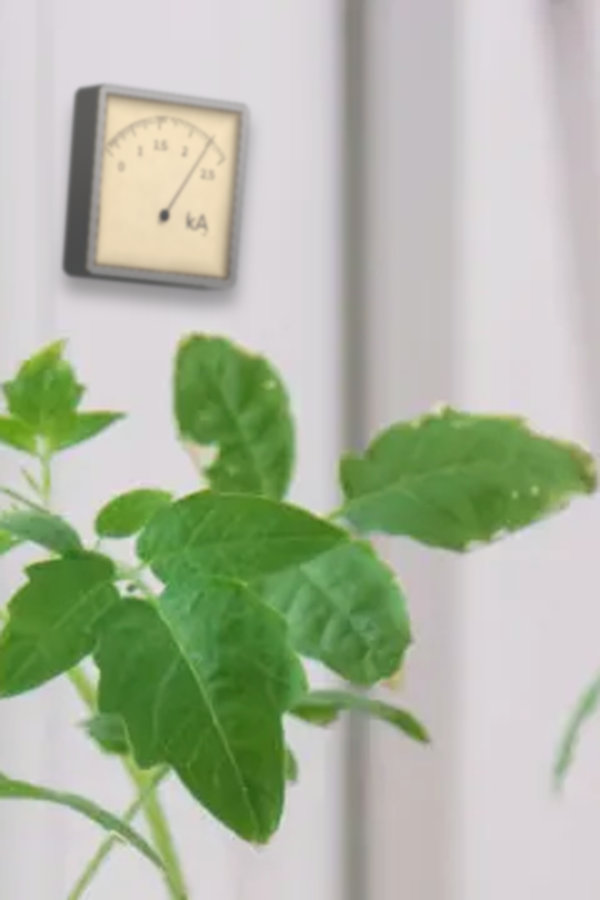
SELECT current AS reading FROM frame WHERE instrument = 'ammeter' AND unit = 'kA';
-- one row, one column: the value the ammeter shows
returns 2.25 kA
